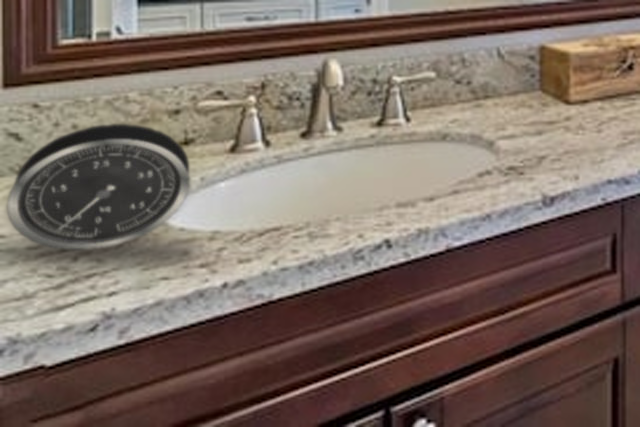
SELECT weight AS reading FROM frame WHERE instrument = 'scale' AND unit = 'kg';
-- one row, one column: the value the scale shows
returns 0.5 kg
